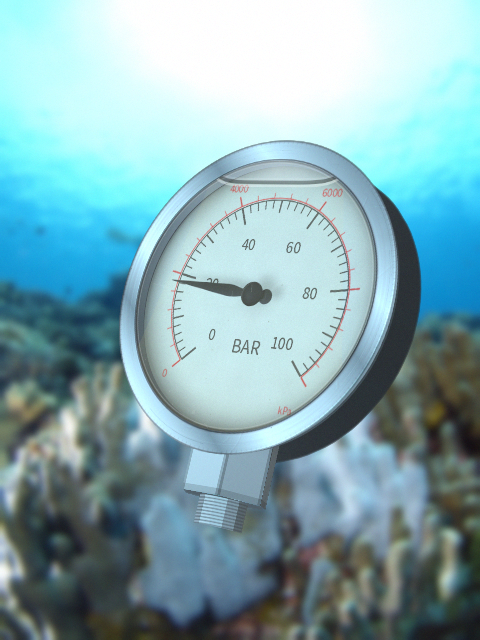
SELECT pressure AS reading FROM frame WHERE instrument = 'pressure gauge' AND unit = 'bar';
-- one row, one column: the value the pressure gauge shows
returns 18 bar
